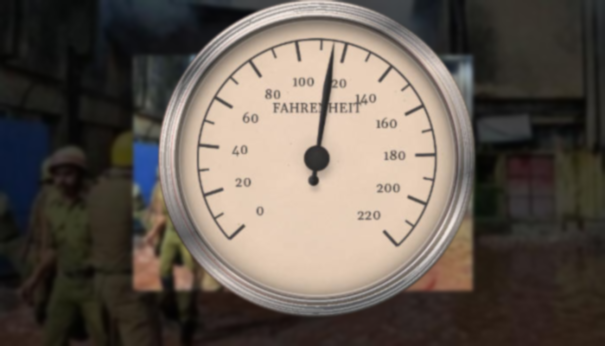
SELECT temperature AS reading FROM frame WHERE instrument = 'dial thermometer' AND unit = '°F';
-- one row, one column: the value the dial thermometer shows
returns 115 °F
